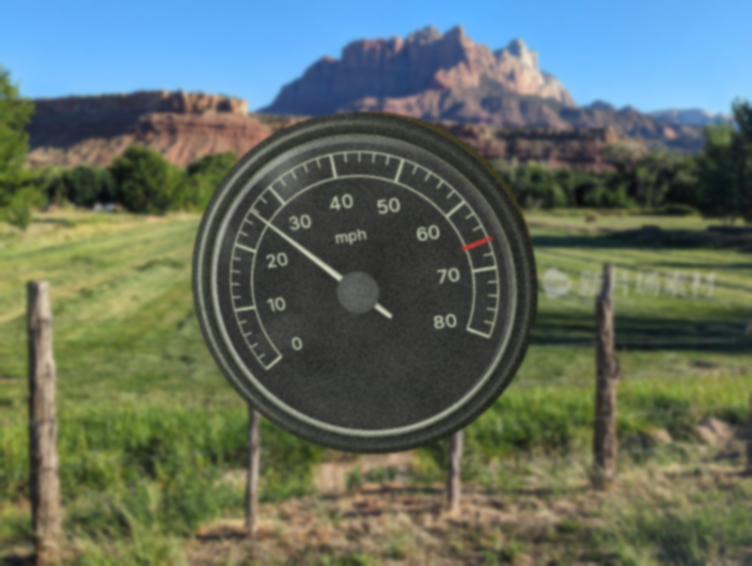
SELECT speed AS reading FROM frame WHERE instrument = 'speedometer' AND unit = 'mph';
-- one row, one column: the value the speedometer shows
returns 26 mph
